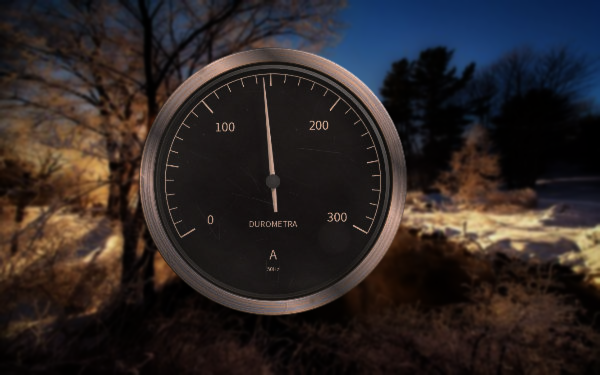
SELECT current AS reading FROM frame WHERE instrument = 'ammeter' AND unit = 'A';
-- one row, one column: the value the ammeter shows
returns 145 A
